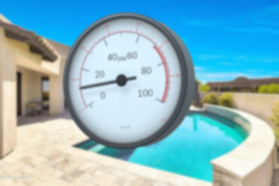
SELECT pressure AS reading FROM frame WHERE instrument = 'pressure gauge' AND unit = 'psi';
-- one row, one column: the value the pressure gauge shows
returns 10 psi
